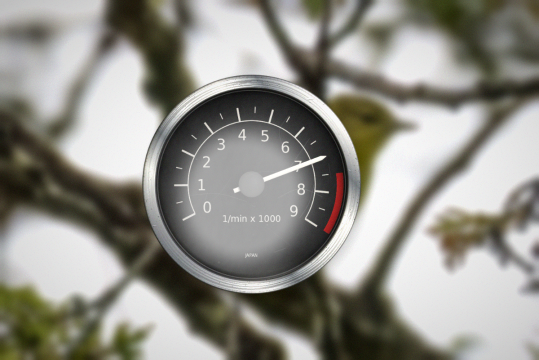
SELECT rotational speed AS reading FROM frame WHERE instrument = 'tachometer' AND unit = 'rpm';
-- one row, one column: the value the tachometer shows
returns 7000 rpm
